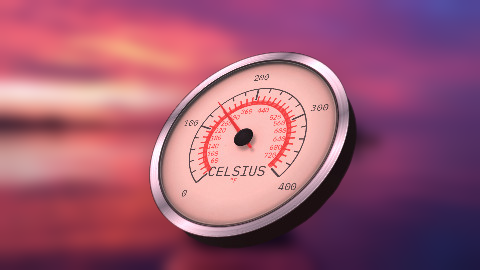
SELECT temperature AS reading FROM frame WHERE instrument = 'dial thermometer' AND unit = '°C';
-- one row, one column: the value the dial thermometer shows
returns 140 °C
